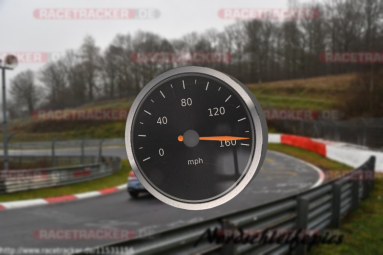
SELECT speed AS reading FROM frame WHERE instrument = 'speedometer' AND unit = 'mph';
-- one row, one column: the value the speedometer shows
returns 155 mph
